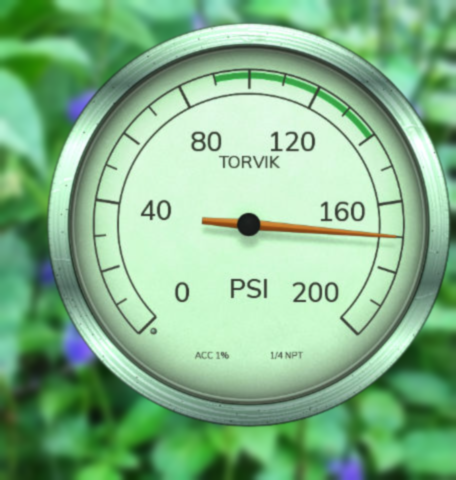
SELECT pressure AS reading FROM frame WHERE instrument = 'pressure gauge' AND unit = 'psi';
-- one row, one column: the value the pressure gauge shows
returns 170 psi
